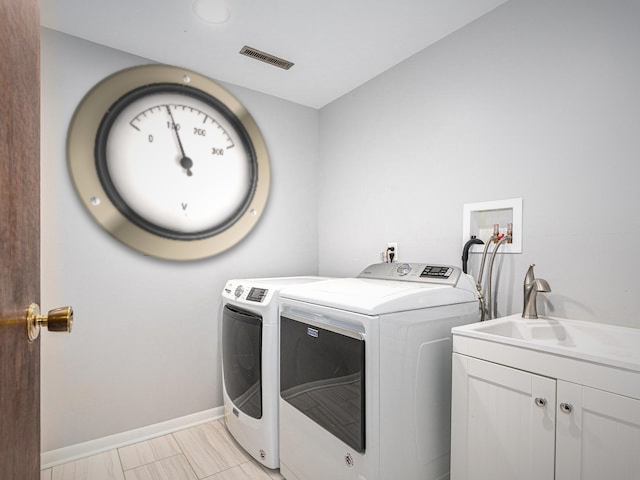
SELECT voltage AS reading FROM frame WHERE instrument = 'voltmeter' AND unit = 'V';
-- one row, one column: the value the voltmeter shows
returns 100 V
